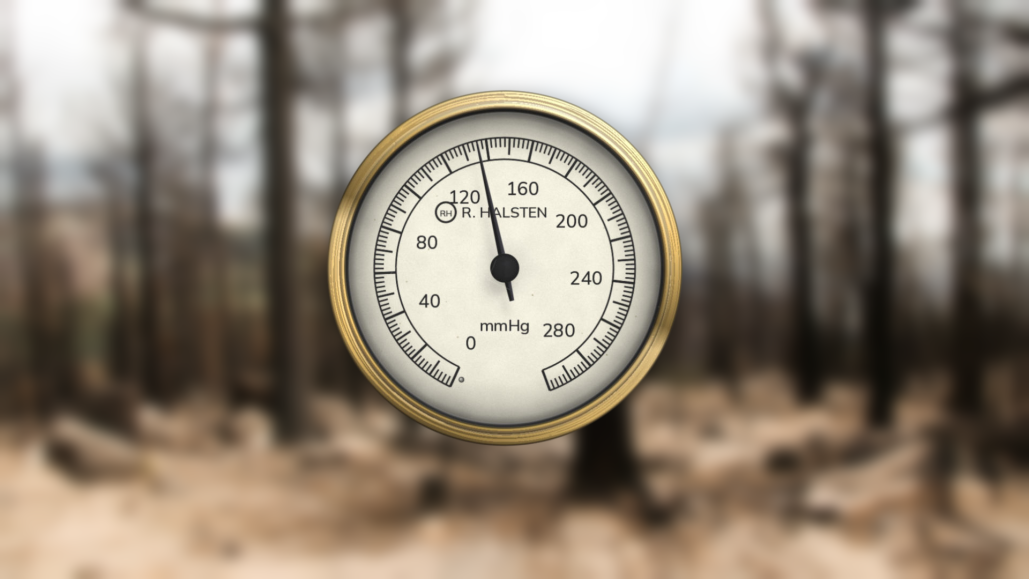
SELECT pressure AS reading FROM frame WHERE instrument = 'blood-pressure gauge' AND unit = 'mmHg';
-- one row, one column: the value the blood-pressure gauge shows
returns 136 mmHg
